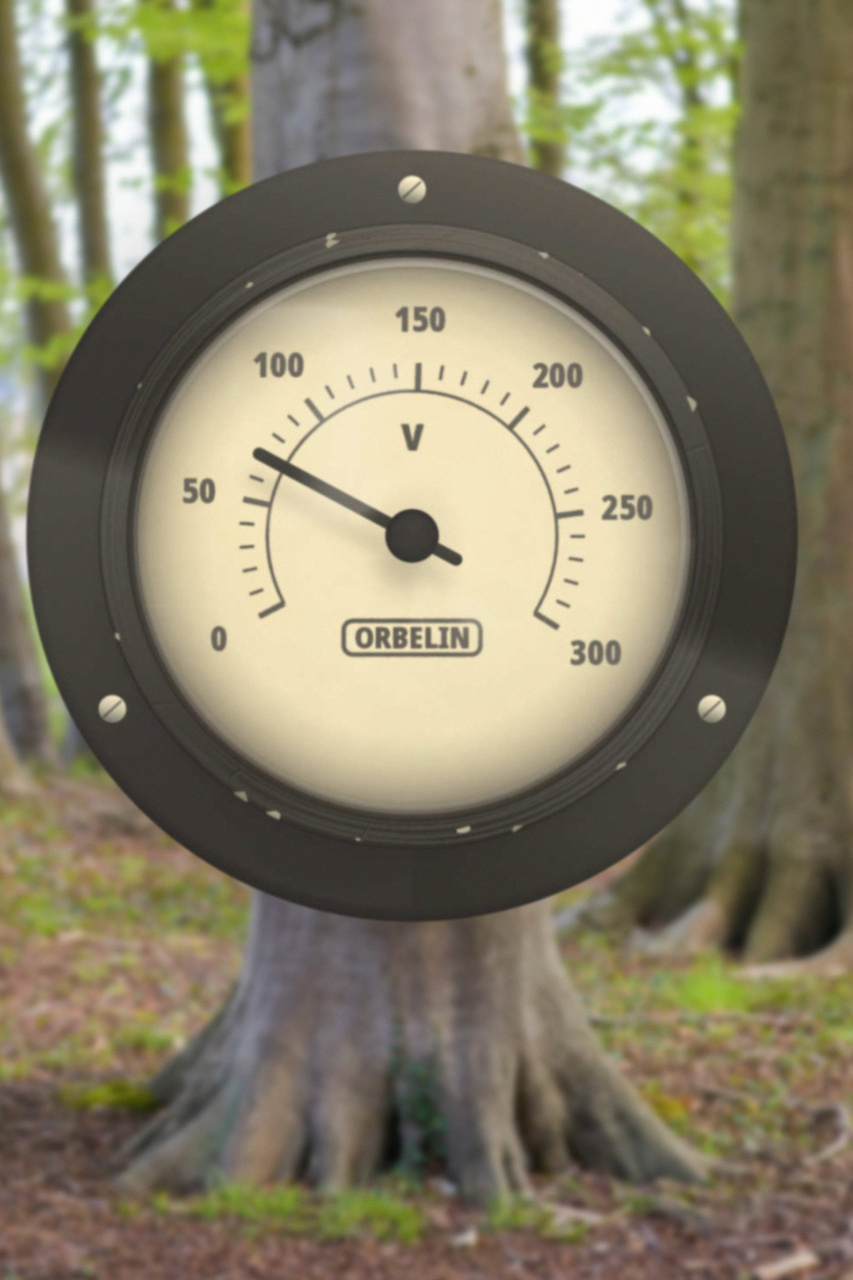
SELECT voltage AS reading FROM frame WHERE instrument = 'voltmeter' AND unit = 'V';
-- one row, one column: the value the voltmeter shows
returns 70 V
